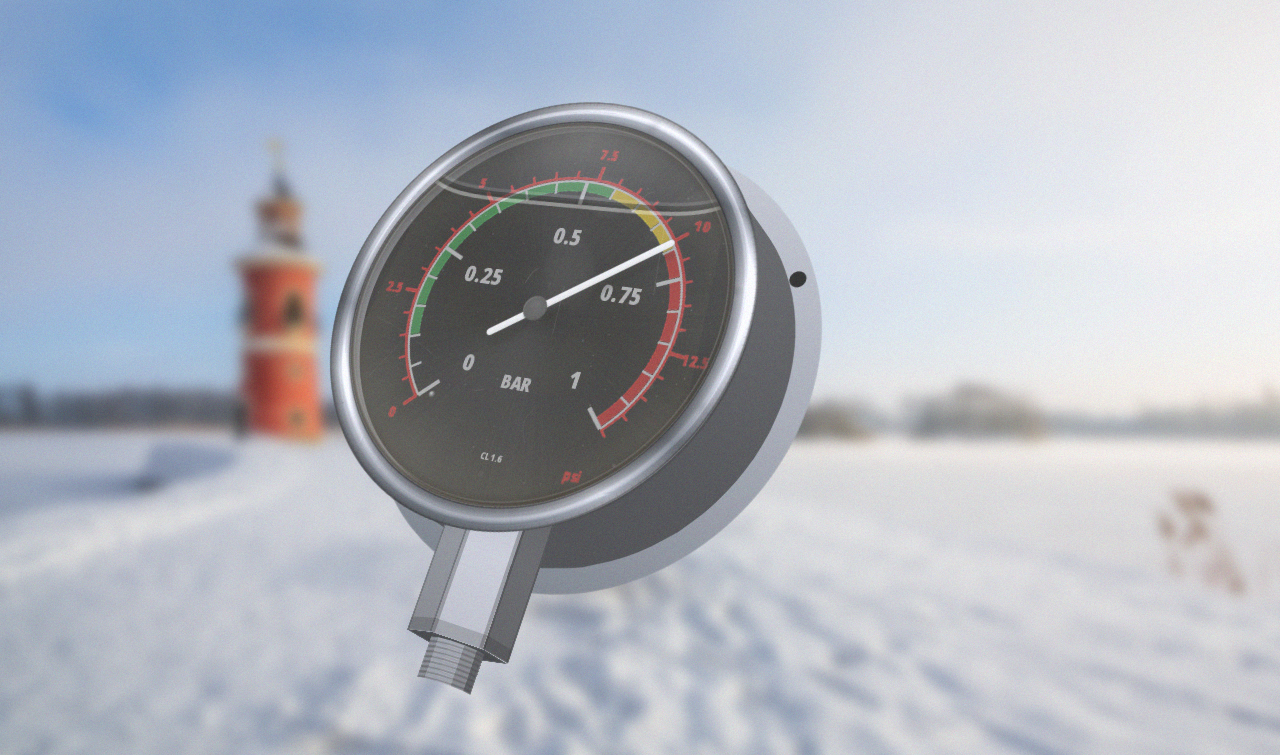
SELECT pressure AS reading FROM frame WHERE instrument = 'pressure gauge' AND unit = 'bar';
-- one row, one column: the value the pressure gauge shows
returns 0.7 bar
